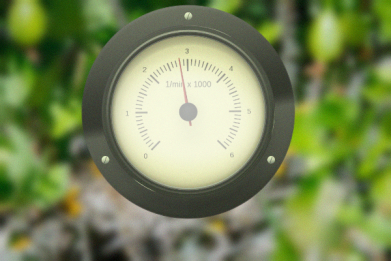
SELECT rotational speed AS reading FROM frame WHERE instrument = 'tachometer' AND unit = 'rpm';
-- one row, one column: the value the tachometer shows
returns 2800 rpm
